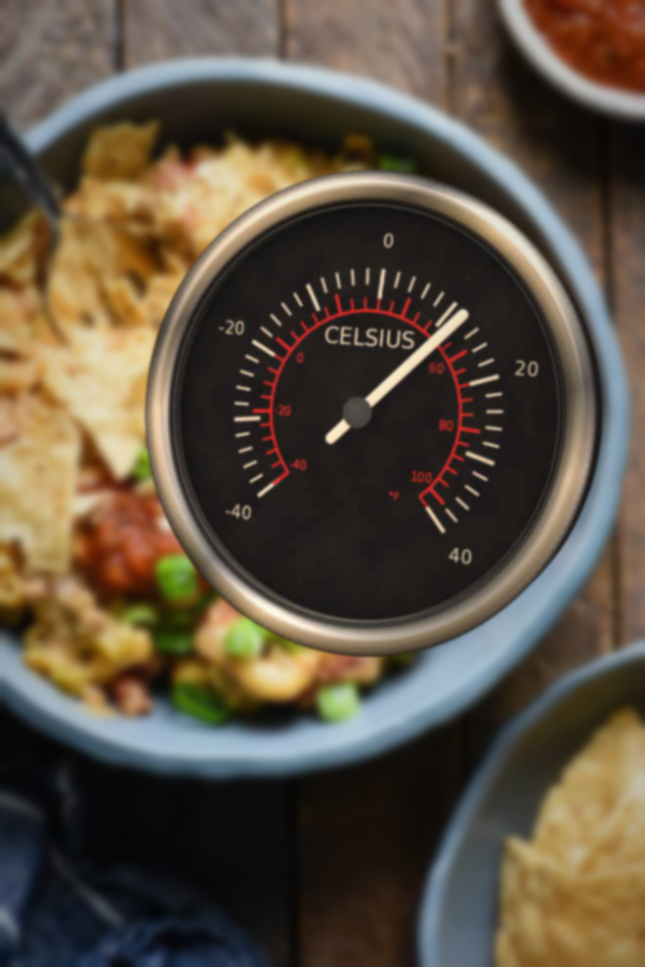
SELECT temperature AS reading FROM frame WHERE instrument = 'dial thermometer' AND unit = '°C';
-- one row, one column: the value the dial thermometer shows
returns 12 °C
